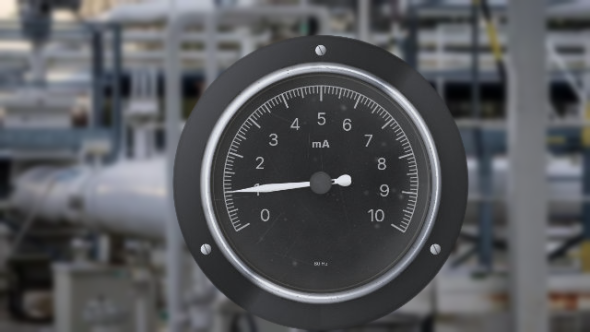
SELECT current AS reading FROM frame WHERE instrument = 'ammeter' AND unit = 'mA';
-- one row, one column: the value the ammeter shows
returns 1 mA
